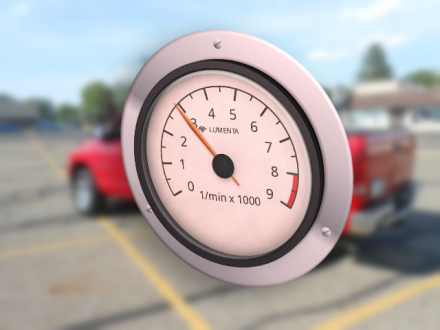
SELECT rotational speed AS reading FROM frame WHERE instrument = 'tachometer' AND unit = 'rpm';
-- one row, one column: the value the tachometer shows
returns 3000 rpm
